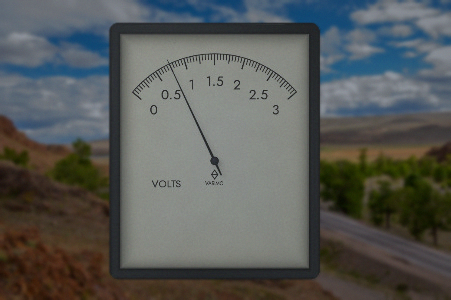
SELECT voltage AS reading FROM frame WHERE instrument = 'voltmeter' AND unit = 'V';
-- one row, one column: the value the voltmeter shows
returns 0.75 V
